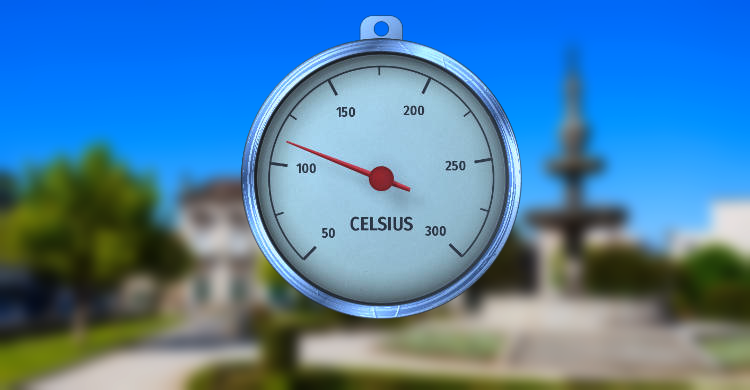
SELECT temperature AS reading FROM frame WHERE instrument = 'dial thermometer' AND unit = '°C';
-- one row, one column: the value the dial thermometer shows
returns 112.5 °C
